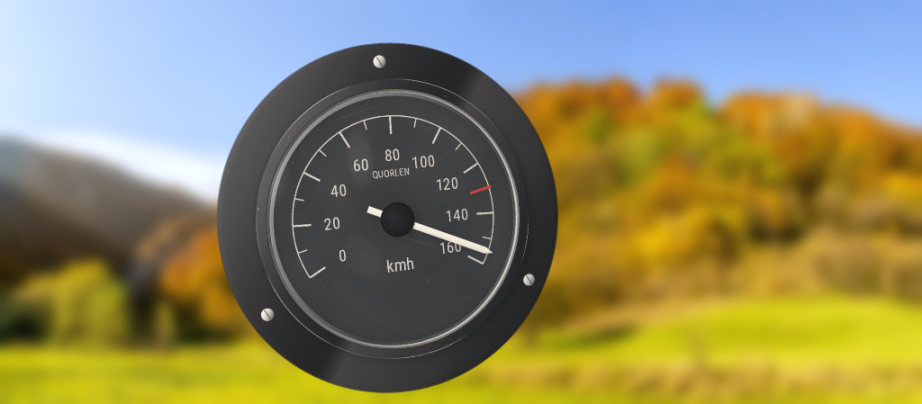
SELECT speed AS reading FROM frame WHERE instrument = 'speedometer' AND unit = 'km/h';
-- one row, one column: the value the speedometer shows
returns 155 km/h
